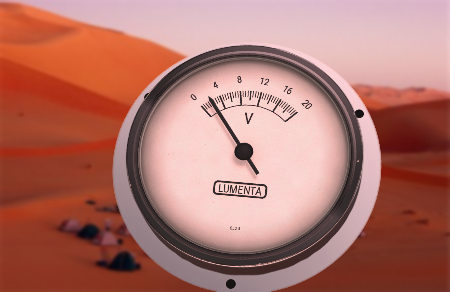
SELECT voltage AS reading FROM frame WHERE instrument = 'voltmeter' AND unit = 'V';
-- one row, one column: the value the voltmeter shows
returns 2 V
